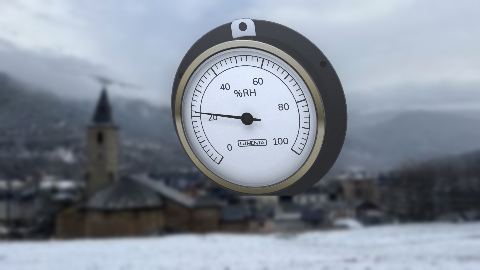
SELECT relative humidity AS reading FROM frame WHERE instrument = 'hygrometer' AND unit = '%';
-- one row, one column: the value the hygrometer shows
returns 22 %
